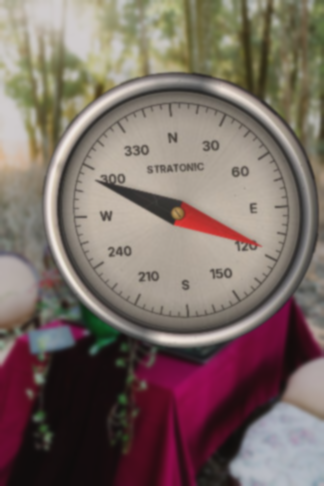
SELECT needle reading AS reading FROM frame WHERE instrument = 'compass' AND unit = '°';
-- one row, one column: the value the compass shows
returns 115 °
